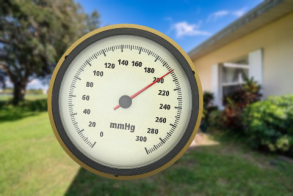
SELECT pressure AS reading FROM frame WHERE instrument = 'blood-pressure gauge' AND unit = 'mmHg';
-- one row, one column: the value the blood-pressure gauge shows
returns 200 mmHg
